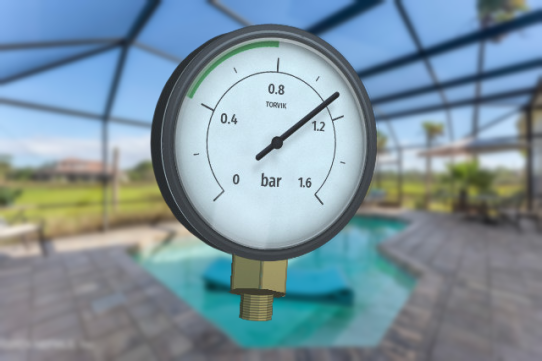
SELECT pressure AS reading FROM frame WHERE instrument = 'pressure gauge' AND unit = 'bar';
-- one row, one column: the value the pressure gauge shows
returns 1.1 bar
